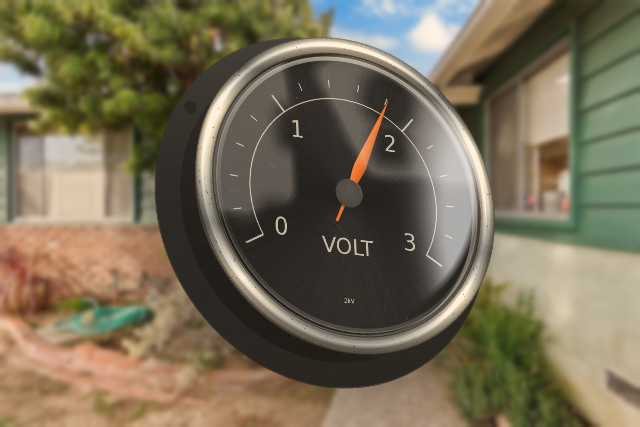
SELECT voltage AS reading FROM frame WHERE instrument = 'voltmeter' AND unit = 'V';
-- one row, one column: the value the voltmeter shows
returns 1.8 V
